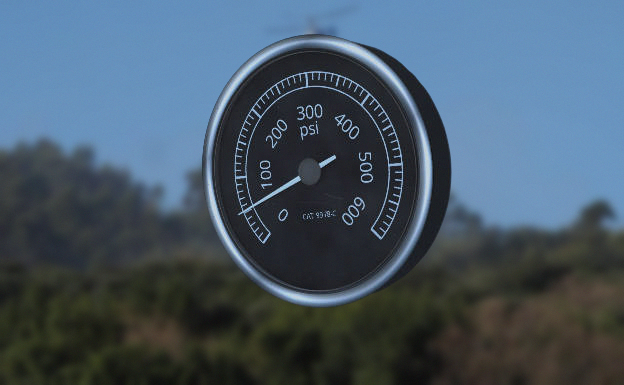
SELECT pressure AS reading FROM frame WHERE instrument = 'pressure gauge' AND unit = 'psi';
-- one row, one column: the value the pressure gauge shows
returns 50 psi
